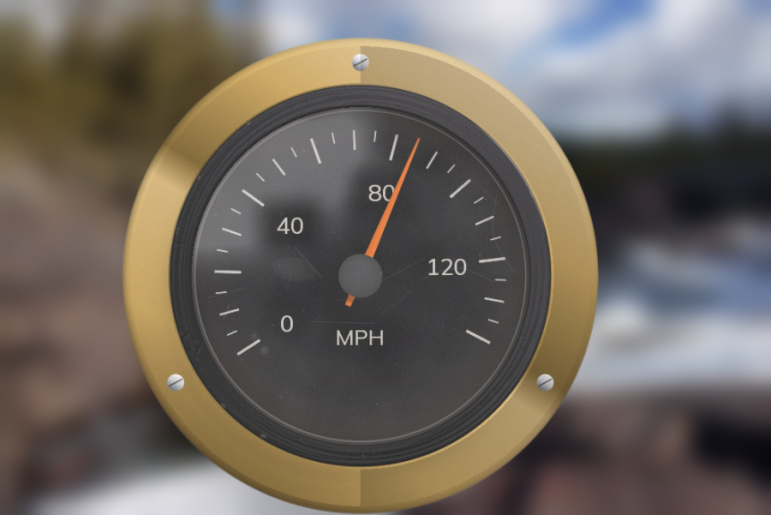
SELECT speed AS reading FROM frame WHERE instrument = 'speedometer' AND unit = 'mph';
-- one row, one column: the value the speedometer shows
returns 85 mph
